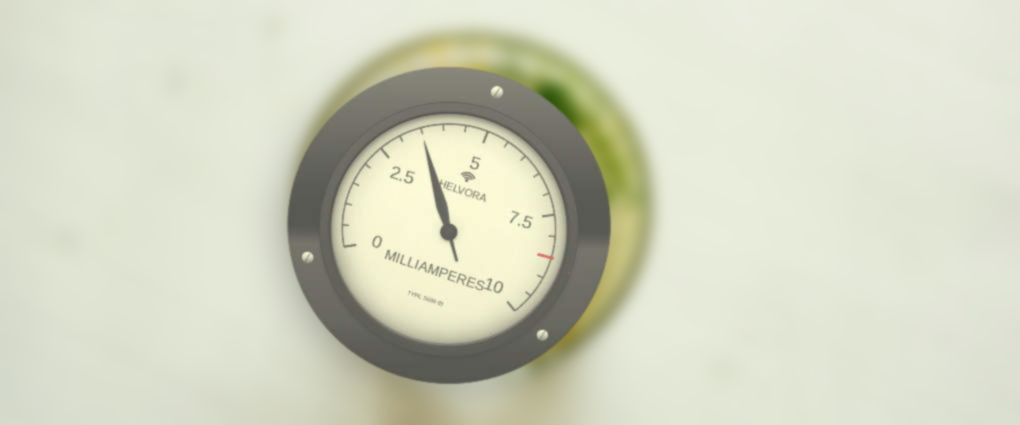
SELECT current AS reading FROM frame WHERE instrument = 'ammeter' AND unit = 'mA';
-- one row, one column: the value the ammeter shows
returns 3.5 mA
